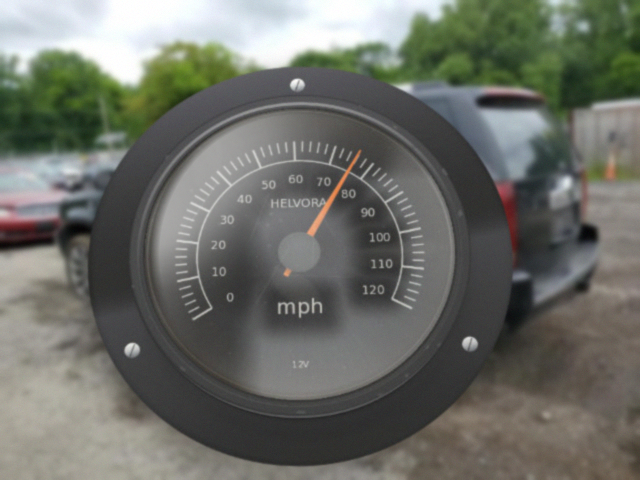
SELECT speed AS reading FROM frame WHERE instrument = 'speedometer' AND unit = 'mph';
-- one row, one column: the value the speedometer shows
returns 76 mph
